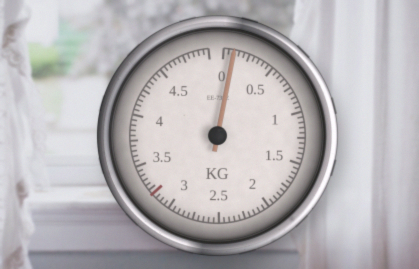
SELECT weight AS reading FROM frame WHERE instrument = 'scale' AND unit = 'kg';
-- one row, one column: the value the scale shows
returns 0.1 kg
